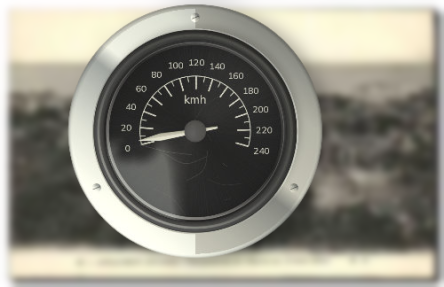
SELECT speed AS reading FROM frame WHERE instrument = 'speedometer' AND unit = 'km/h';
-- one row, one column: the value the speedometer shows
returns 5 km/h
